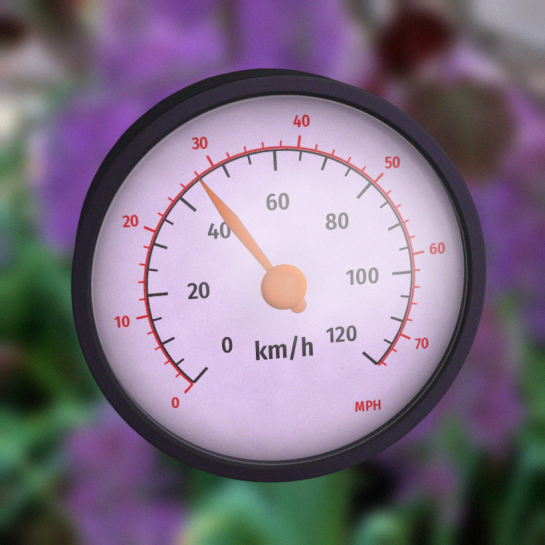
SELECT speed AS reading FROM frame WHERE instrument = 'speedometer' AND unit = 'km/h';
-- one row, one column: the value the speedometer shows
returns 45 km/h
